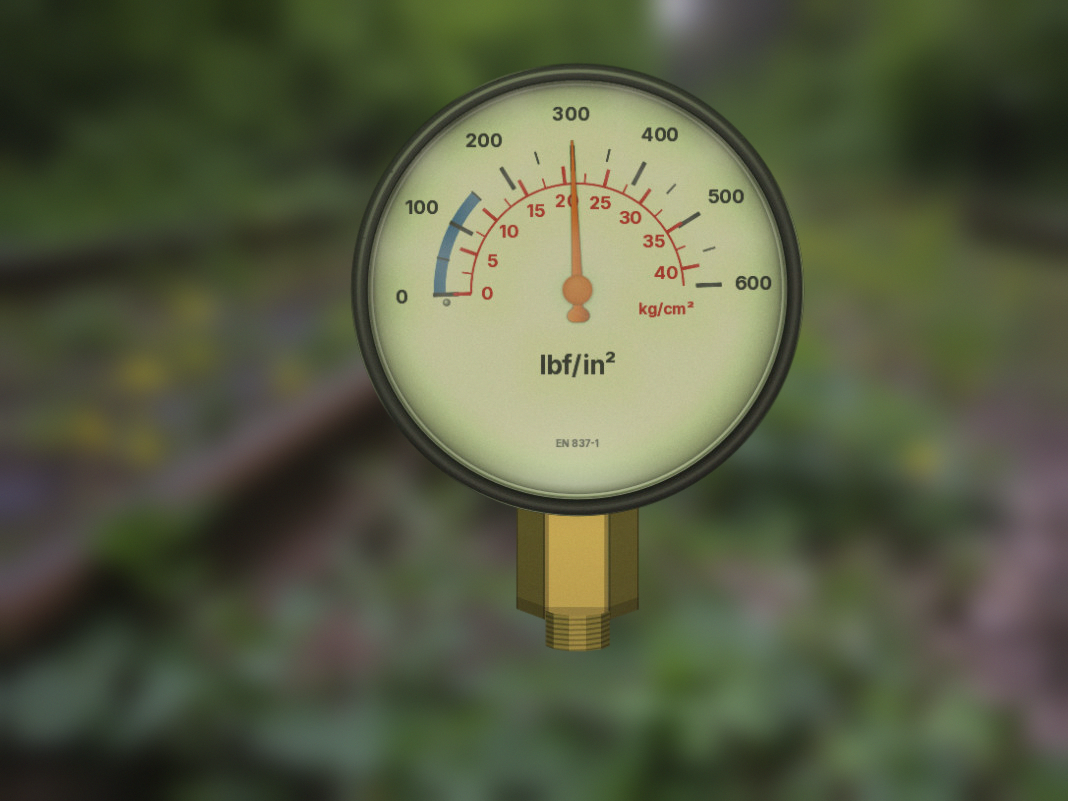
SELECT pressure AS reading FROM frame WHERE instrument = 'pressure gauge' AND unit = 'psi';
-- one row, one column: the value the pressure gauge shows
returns 300 psi
